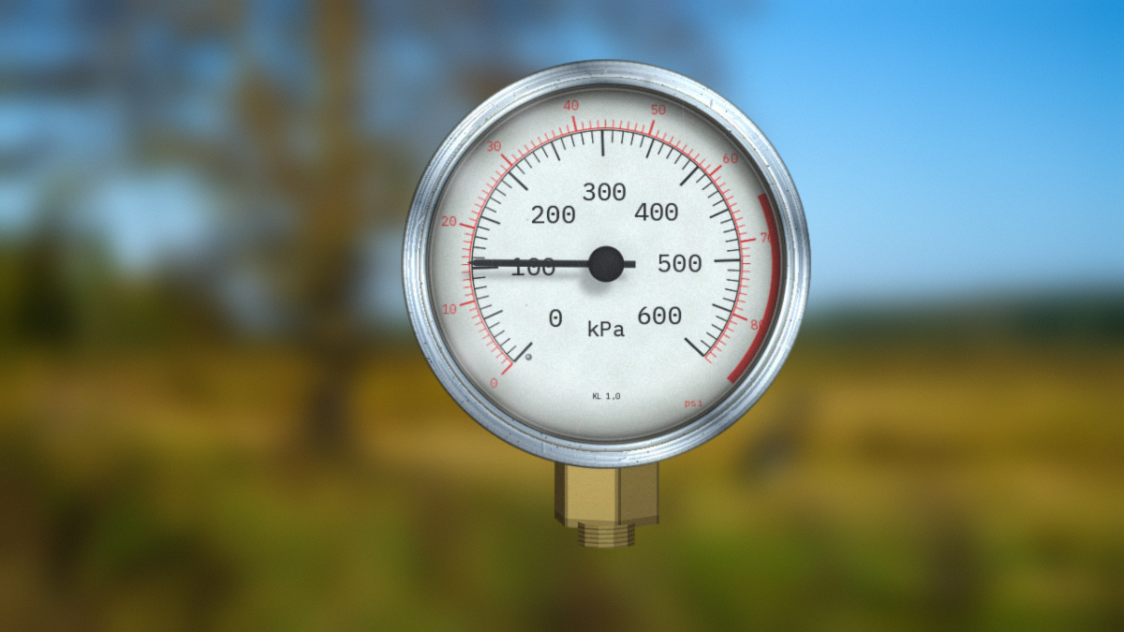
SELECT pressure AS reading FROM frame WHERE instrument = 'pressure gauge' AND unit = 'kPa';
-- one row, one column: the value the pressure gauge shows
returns 105 kPa
